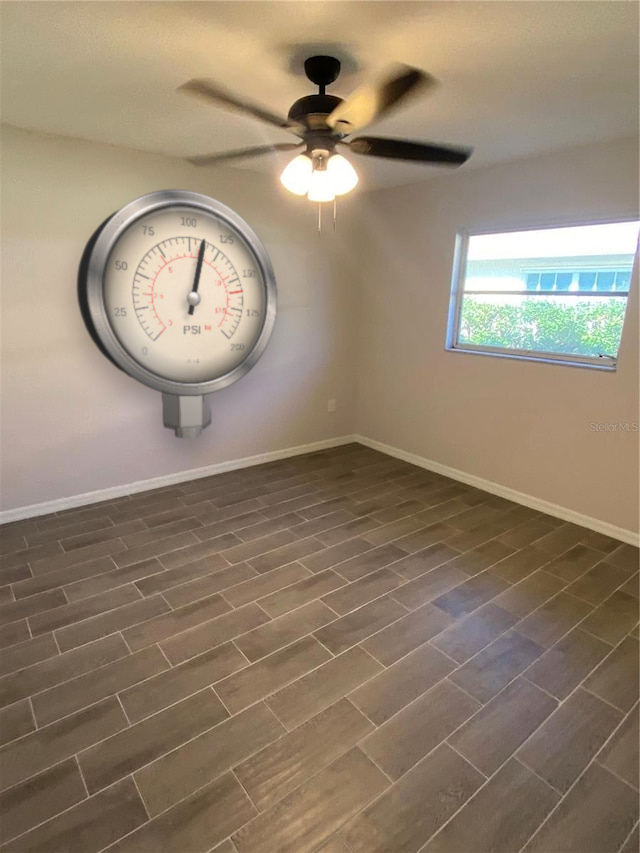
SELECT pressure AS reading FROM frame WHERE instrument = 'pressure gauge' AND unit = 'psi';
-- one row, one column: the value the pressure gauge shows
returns 110 psi
